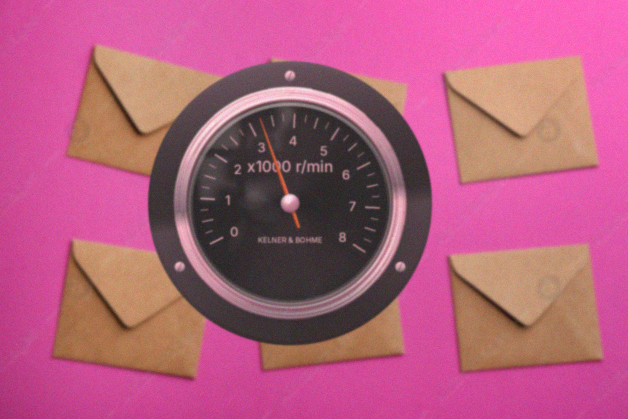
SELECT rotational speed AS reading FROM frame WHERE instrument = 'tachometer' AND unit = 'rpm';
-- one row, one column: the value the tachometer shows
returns 3250 rpm
